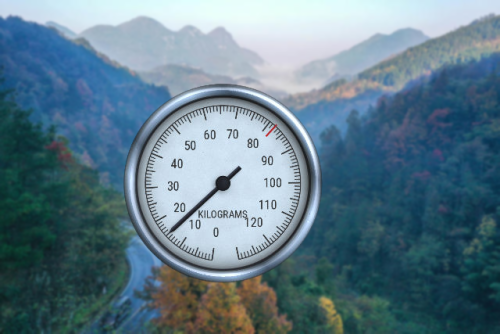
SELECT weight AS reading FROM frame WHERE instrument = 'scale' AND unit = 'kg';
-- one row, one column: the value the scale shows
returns 15 kg
